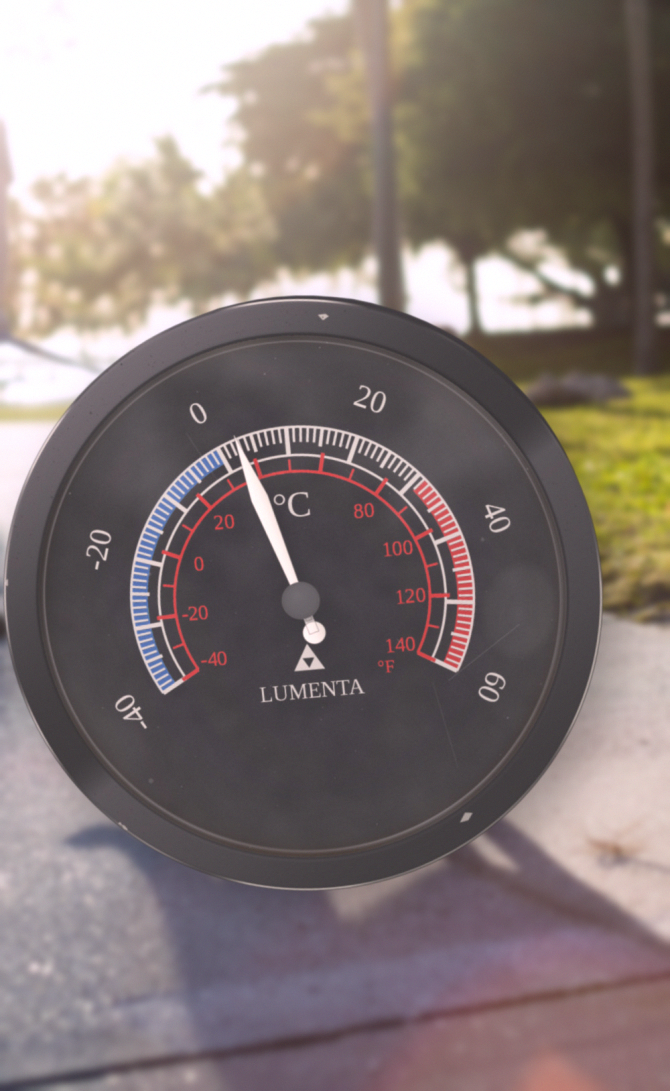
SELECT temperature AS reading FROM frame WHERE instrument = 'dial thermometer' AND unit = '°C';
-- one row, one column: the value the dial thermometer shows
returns 3 °C
